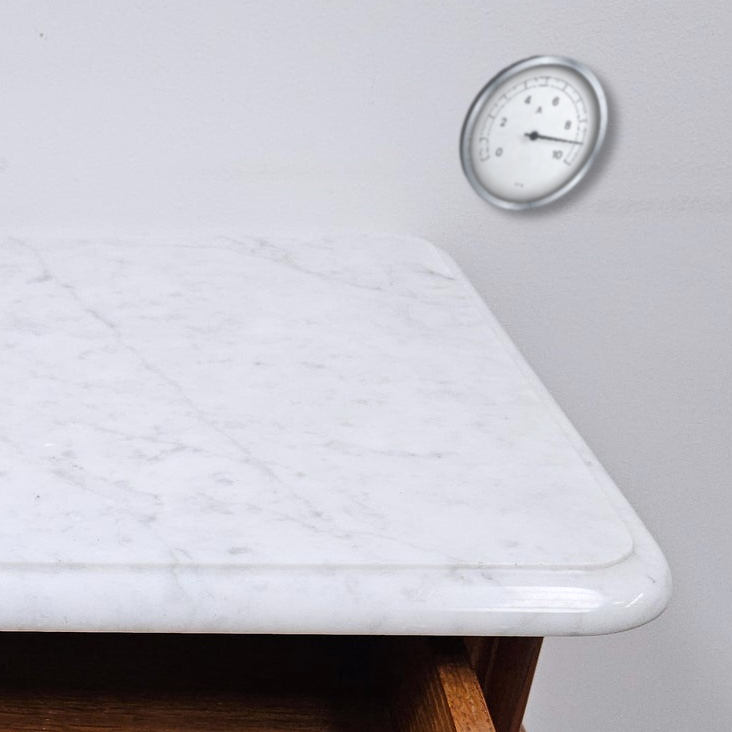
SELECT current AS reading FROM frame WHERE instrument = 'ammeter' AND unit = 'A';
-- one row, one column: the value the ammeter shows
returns 9 A
